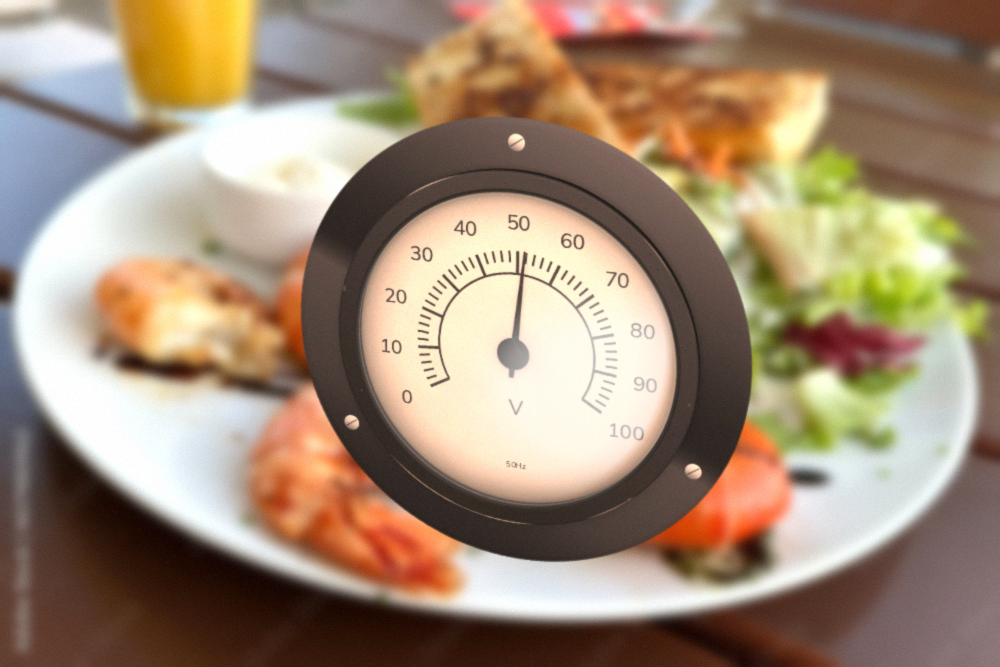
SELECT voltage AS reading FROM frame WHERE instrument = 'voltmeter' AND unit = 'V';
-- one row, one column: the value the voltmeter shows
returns 52 V
